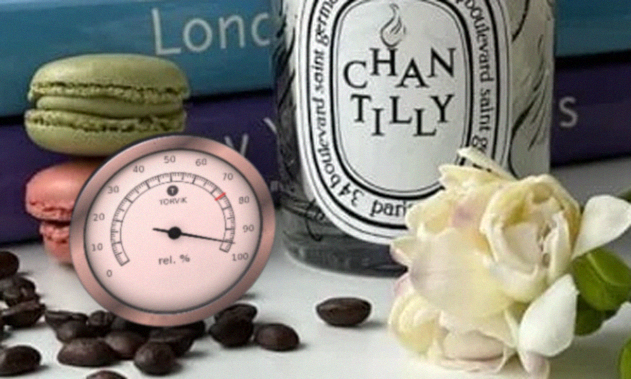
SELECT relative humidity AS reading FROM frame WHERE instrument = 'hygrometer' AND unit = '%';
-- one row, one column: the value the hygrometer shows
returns 95 %
